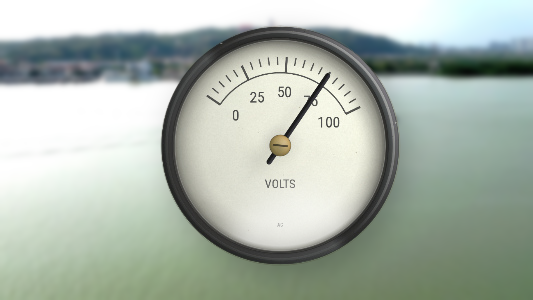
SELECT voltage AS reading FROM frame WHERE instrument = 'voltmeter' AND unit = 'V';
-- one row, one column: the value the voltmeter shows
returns 75 V
